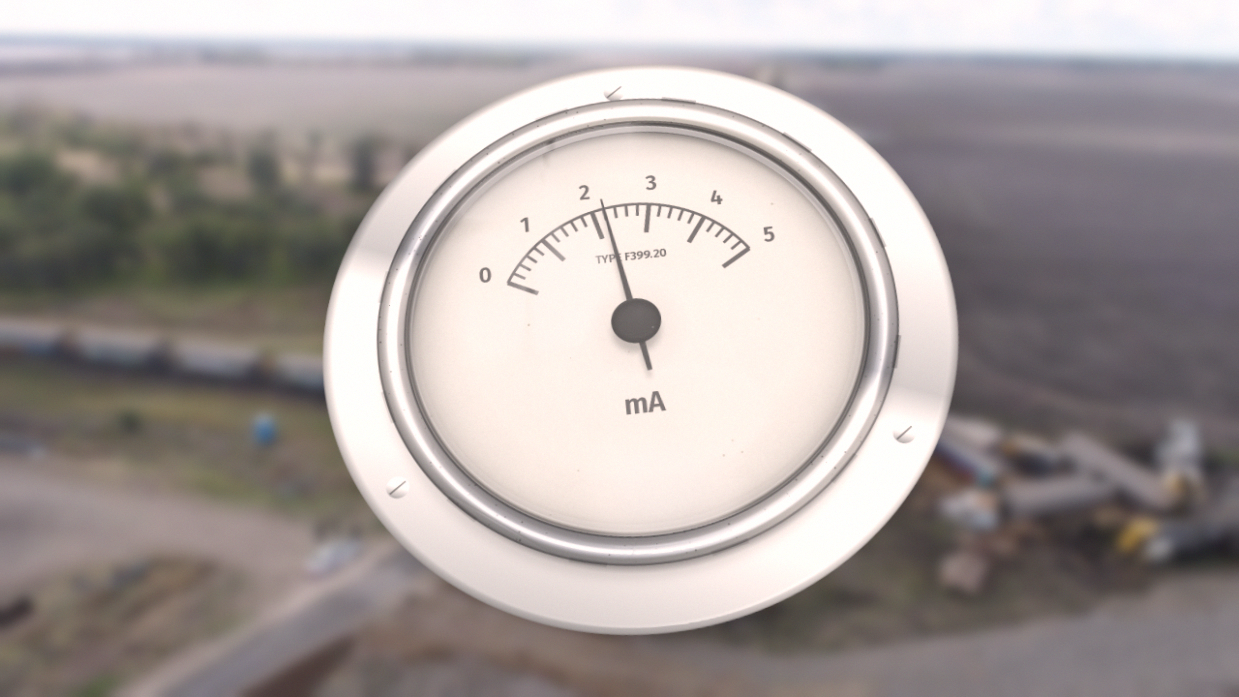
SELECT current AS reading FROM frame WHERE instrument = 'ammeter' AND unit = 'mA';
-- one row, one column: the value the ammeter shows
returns 2.2 mA
